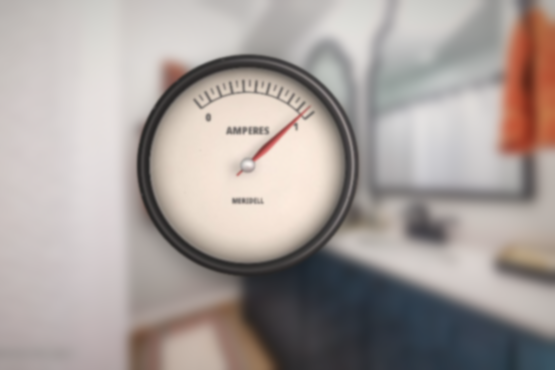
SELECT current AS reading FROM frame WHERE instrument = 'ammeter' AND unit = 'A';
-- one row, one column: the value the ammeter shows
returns 0.95 A
